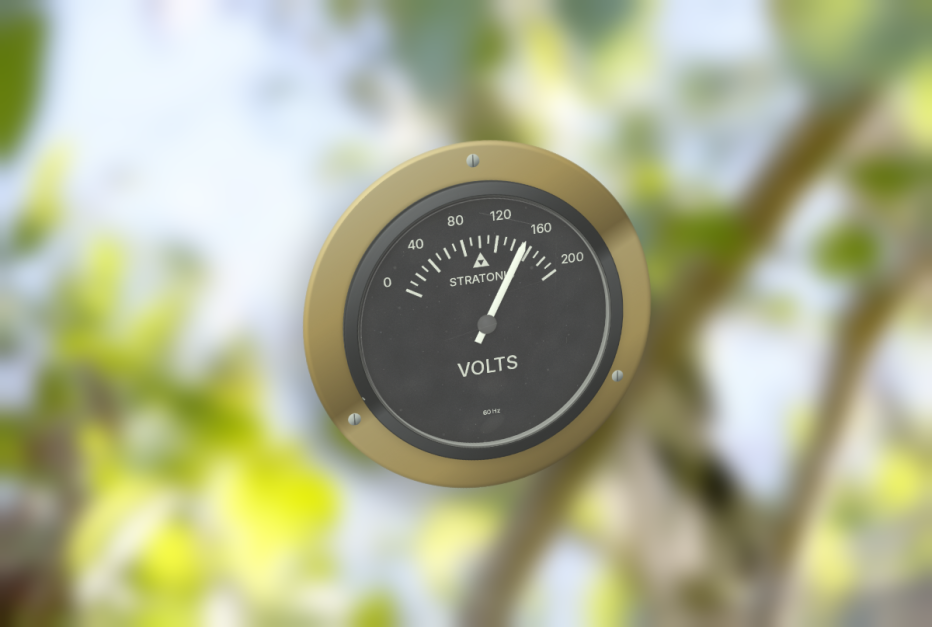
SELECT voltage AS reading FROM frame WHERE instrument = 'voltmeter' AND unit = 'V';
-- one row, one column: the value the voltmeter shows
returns 150 V
